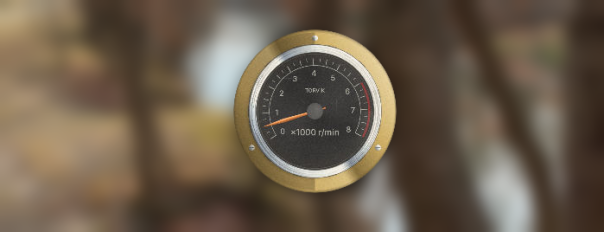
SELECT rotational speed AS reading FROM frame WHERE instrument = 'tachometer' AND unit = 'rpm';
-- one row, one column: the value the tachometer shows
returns 500 rpm
